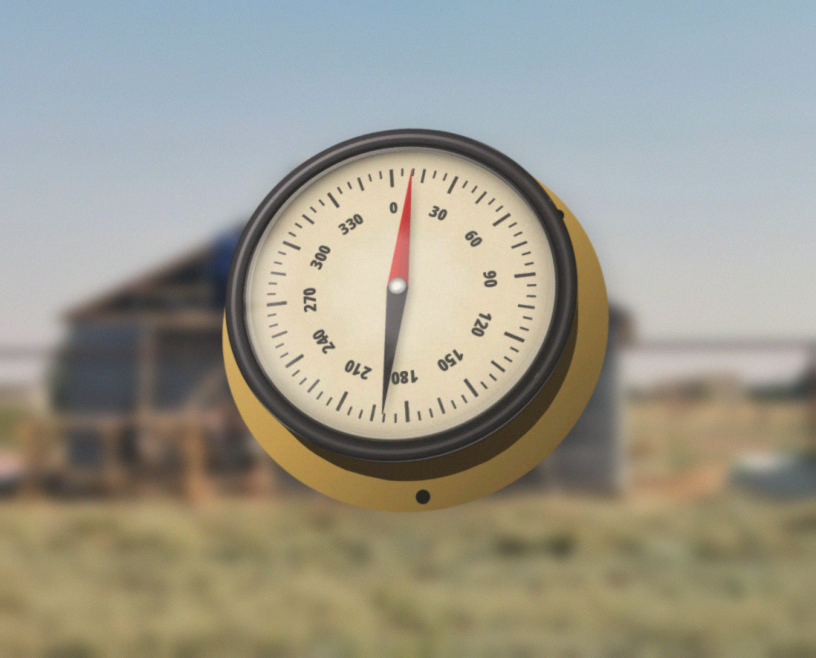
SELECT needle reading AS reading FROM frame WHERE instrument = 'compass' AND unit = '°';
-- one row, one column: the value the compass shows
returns 10 °
